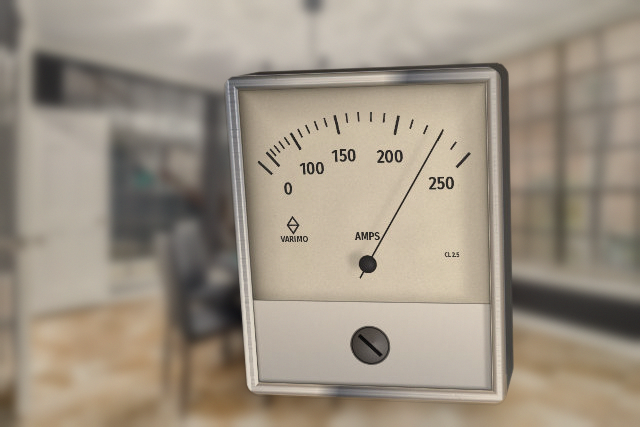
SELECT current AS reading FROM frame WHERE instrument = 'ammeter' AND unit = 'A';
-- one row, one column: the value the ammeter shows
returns 230 A
